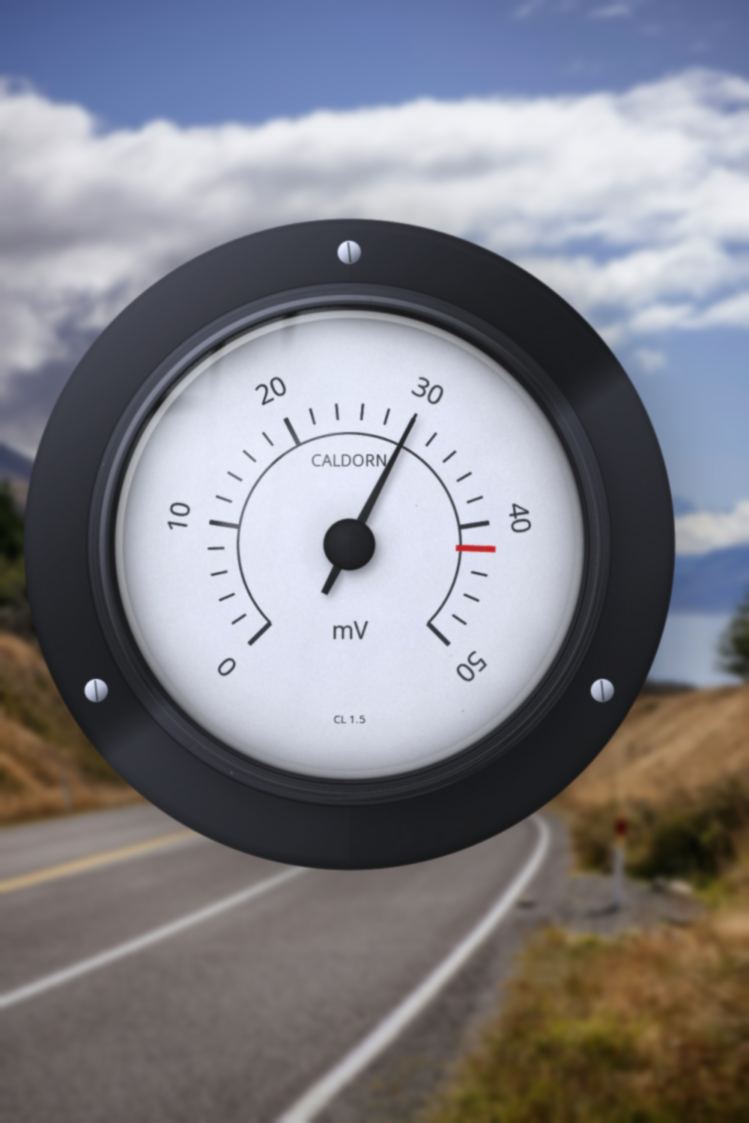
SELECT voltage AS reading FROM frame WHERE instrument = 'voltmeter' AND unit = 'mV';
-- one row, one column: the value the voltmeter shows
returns 30 mV
